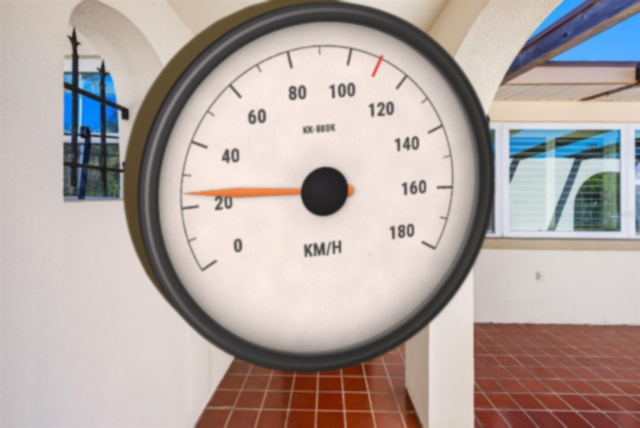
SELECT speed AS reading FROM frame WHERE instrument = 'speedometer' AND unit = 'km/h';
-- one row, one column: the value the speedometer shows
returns 25 km/h
